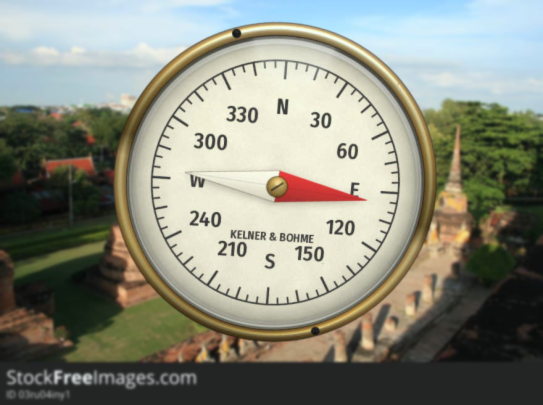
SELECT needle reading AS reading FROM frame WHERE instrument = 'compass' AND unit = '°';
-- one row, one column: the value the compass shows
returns 95 °
